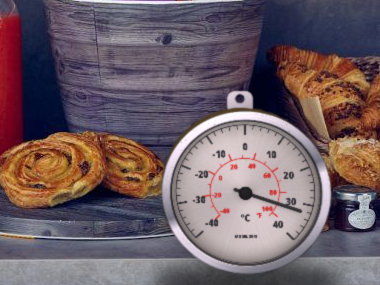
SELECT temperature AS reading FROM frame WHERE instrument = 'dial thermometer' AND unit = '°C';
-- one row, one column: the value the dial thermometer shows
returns 32 °C
